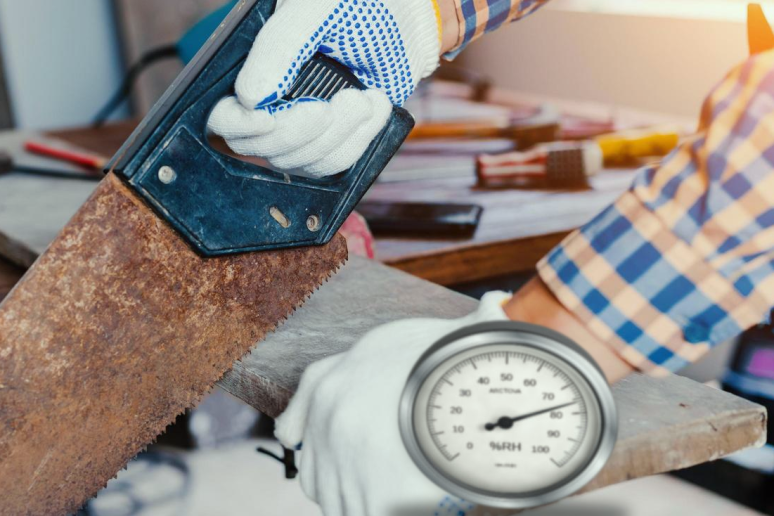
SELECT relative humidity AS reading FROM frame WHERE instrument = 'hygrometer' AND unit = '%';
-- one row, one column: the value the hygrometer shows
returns 75 %
